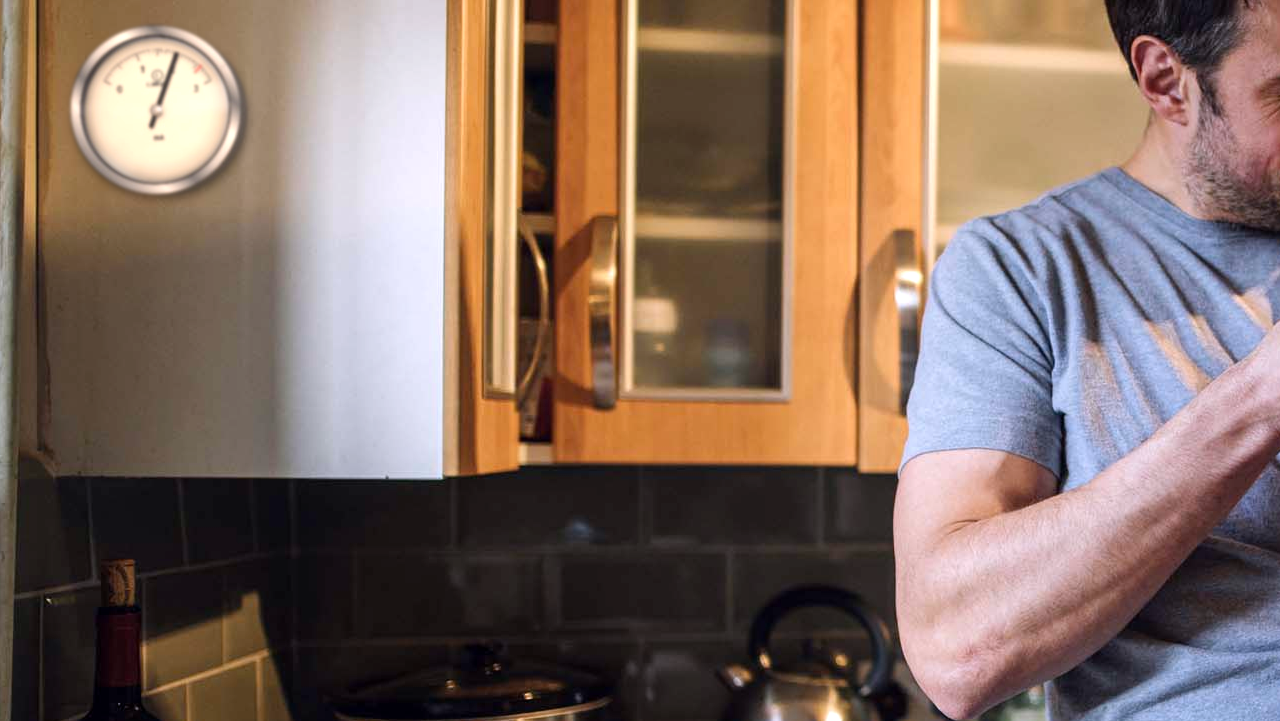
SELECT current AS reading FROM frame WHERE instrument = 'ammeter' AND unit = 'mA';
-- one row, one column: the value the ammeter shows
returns 2 mA
